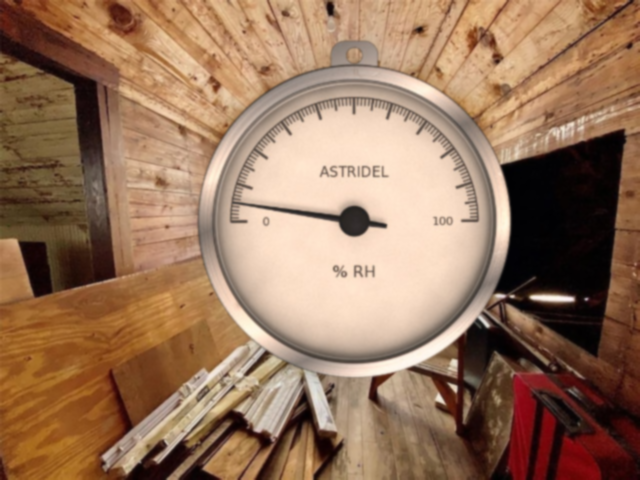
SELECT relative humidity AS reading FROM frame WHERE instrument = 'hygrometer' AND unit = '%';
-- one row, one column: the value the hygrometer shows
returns 5 %
